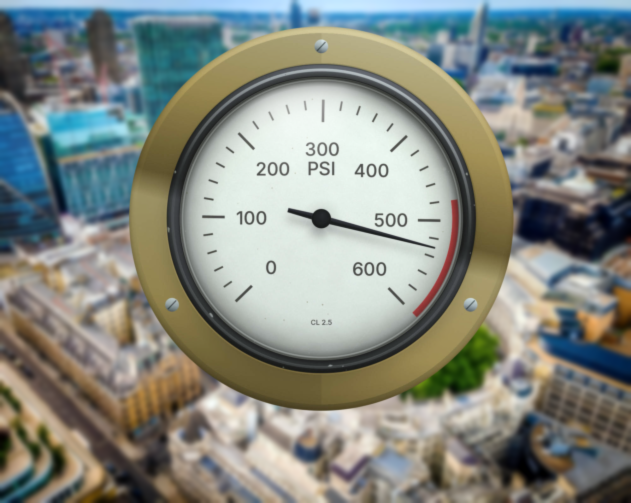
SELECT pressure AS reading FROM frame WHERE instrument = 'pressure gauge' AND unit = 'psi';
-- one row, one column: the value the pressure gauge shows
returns 530 psi
